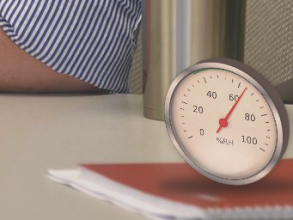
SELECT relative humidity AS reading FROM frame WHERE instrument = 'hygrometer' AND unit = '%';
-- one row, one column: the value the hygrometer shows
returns 64 %
